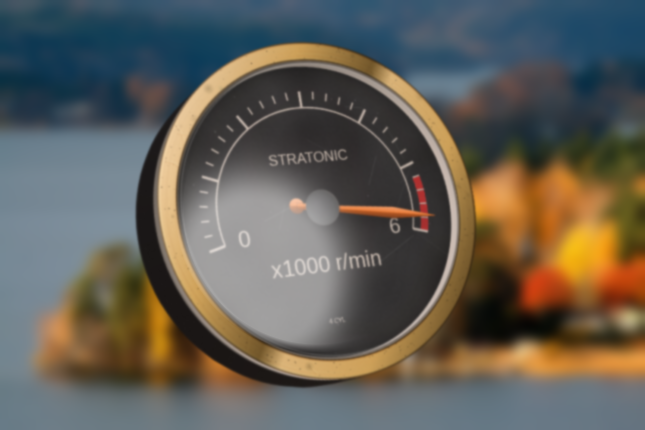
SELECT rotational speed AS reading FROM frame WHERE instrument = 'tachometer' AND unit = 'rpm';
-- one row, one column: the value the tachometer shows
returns 5800 rpm
